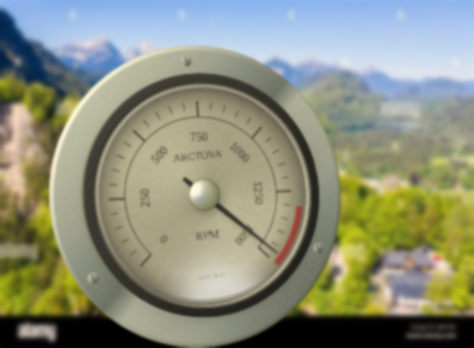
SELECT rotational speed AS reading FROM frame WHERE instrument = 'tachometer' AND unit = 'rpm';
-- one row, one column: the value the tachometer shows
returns 1475 rpm
